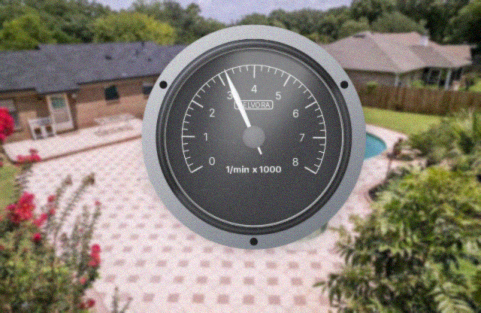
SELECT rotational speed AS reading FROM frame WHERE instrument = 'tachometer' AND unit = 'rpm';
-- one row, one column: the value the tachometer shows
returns 3200 rpm
